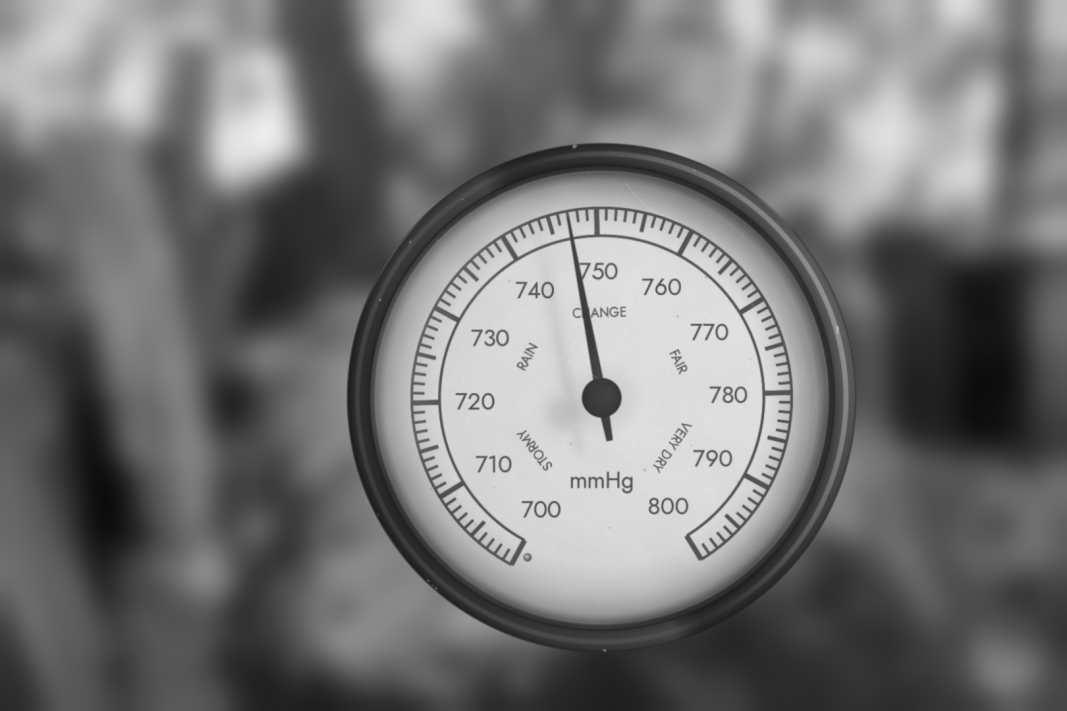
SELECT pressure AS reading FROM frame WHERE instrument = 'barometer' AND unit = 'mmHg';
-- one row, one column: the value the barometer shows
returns 747 mmHg
